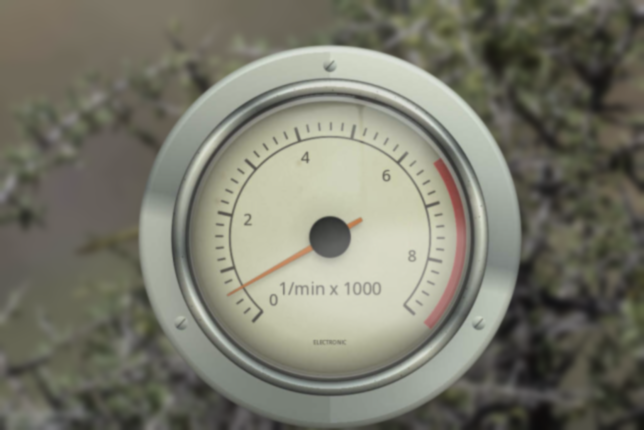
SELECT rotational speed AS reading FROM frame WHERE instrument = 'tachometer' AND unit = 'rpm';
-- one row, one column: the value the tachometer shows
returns 600 rpm
